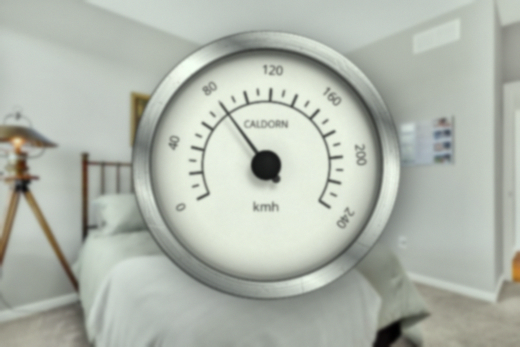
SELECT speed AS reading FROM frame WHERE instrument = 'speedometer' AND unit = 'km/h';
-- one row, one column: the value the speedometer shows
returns 80 km/h
